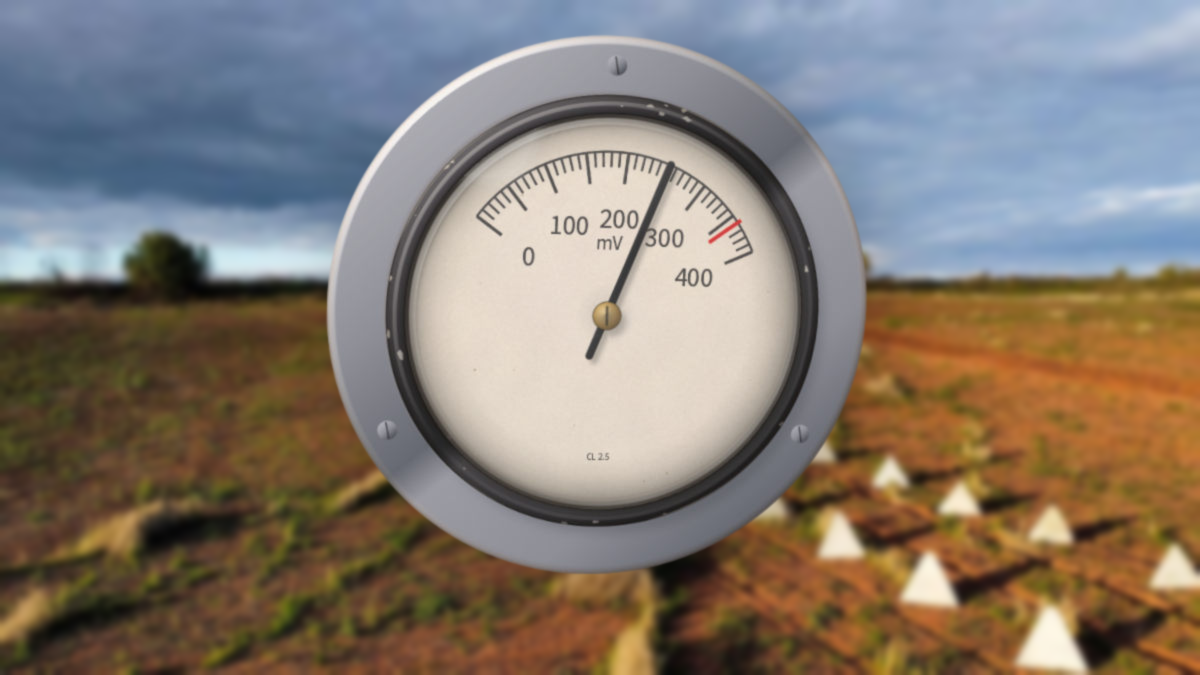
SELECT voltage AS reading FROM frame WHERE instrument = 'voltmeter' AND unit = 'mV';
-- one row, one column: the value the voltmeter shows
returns 250 mV
